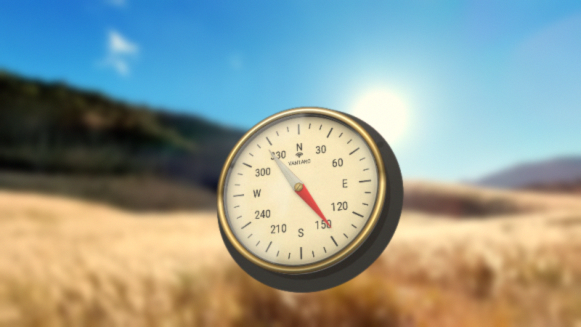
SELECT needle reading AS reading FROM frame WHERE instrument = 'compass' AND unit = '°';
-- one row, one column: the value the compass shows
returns 145 °
